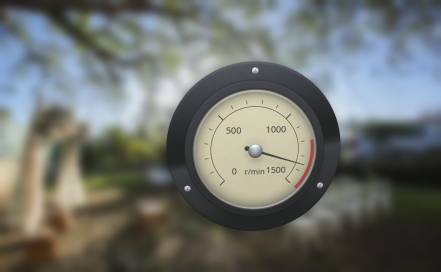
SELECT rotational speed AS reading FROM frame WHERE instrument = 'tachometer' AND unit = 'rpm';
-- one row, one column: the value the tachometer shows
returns 1350 rpm
